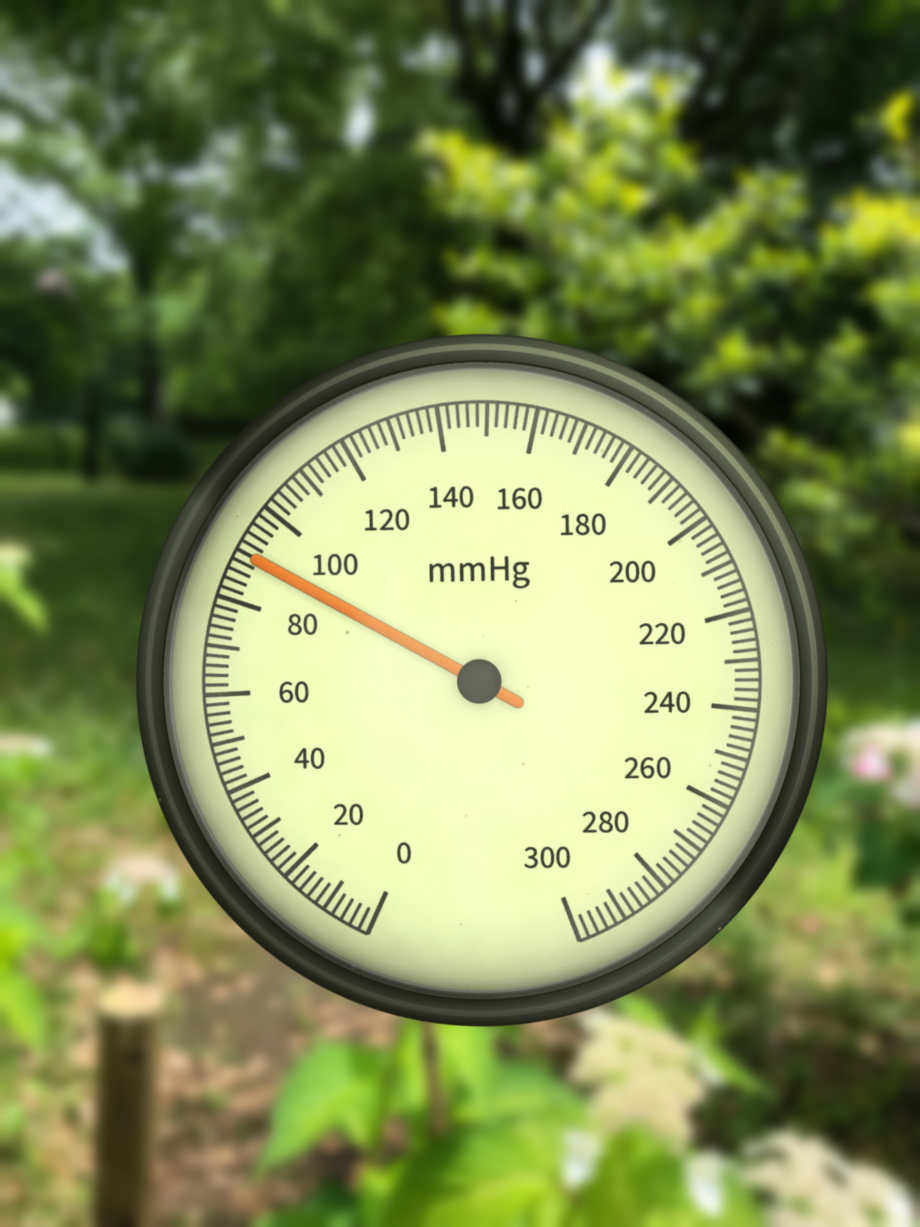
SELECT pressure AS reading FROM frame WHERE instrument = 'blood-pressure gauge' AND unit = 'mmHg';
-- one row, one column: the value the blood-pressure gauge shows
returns 90 mmHg
